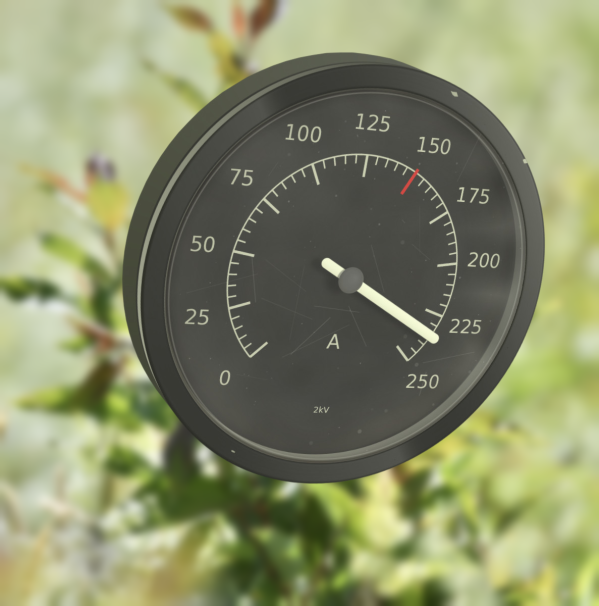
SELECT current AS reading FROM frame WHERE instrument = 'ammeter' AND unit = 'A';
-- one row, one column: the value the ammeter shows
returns 235 A
